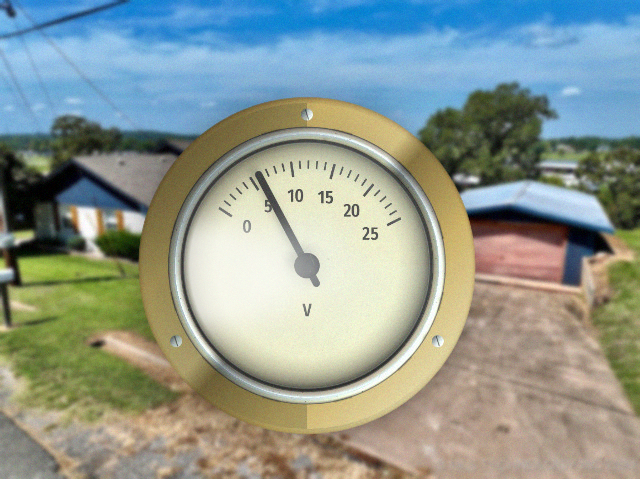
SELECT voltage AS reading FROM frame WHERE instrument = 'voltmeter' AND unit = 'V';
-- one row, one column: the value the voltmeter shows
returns 6 V
